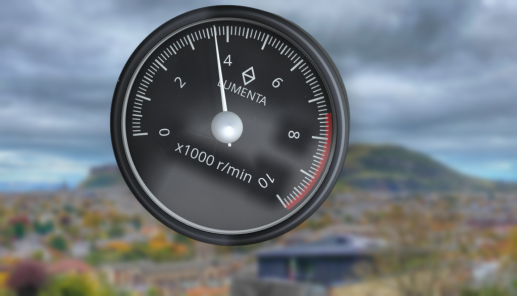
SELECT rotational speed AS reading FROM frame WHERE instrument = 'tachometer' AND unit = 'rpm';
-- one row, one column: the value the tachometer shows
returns 3700 rpm
